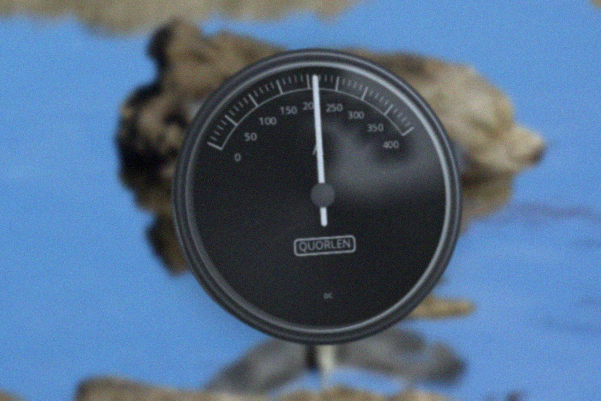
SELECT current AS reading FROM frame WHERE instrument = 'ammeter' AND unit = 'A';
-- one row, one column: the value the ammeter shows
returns 210 A
